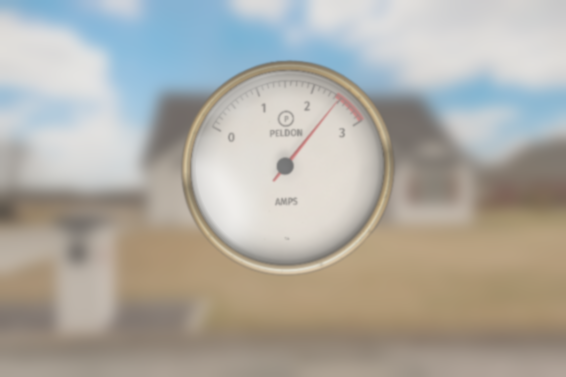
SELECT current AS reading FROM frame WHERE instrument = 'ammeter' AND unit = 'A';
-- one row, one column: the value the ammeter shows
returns 2.5 A
